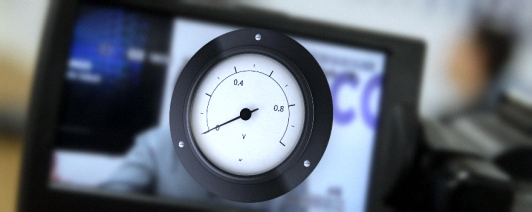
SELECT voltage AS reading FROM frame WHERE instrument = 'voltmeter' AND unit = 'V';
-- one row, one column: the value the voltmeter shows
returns 0 V
